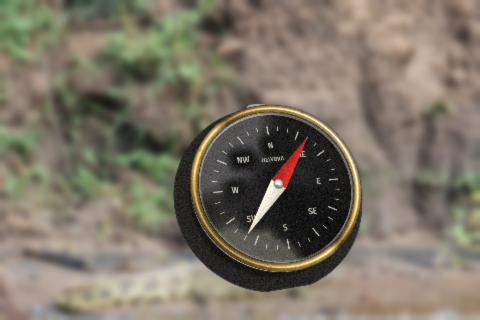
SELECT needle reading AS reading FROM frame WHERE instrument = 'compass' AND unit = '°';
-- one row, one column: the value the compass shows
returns 40 °
